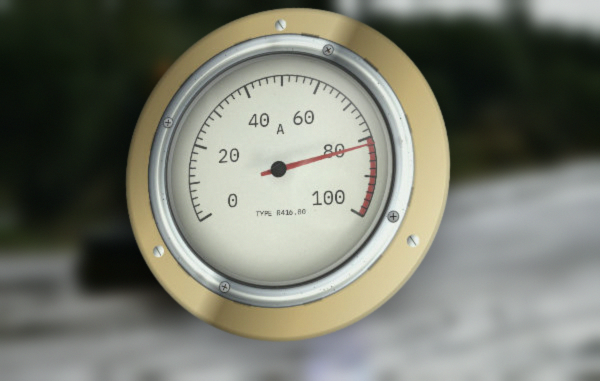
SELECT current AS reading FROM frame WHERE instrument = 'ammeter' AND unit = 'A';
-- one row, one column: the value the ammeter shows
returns 82 A
